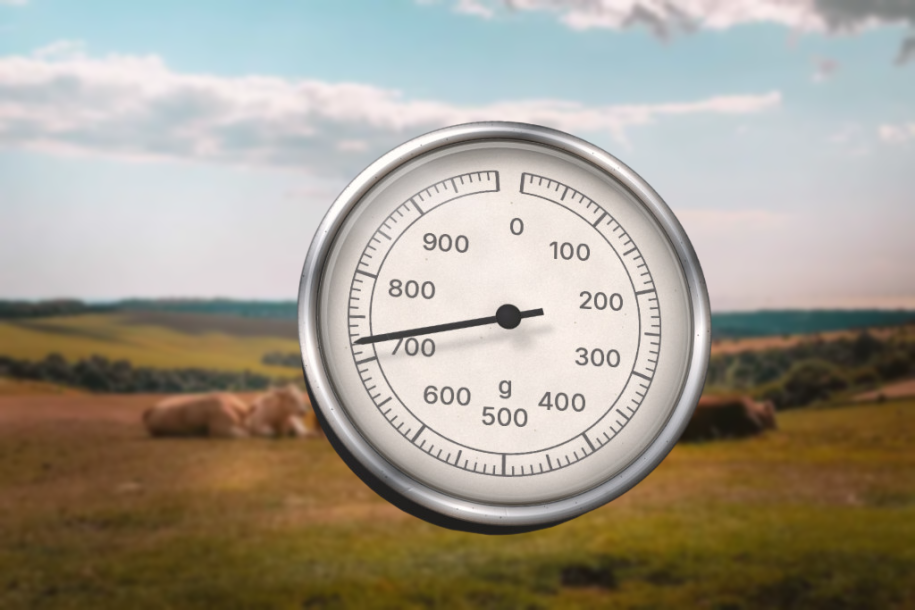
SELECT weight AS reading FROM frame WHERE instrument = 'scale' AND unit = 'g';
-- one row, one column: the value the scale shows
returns 720 g
